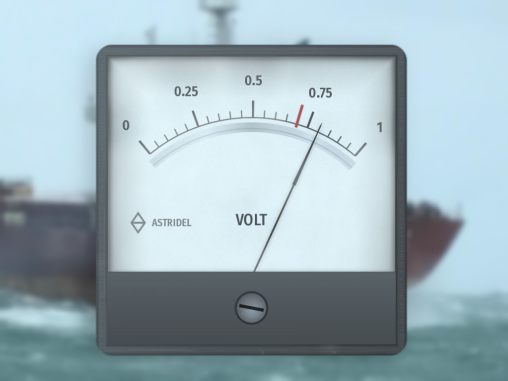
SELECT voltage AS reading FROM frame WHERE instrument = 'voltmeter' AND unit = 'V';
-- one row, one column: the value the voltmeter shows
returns 0.8 V
